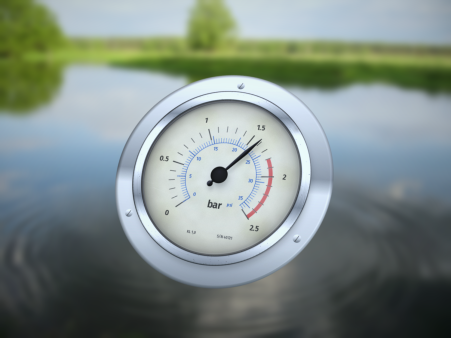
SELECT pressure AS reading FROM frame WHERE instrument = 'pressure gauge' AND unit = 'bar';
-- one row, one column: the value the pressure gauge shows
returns 1.6 bar
